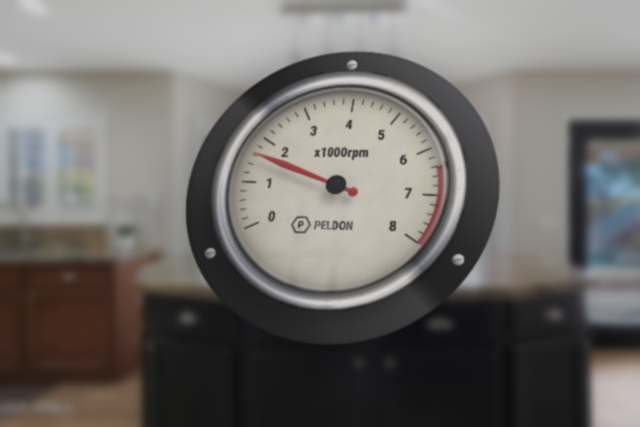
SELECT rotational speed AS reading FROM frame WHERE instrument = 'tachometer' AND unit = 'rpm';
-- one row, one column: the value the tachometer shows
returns 1600 rpm
